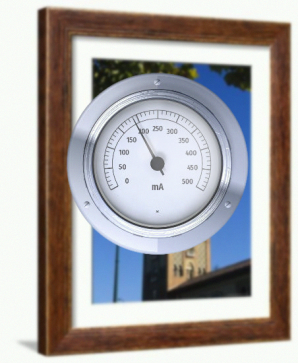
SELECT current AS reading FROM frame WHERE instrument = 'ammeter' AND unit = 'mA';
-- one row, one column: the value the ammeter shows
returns 190 mA
